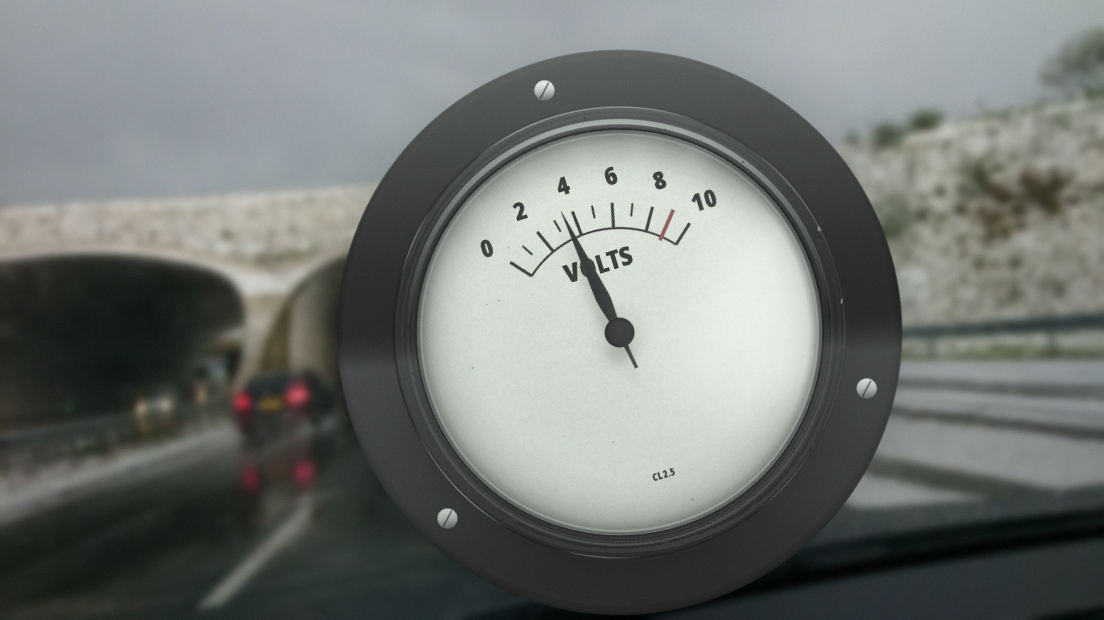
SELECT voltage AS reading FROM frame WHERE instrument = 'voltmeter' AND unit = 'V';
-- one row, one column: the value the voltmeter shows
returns 3.5 V
